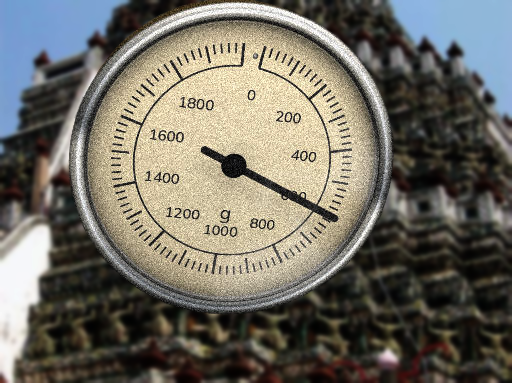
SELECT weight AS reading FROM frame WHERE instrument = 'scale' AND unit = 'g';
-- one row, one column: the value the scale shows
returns 600 g
